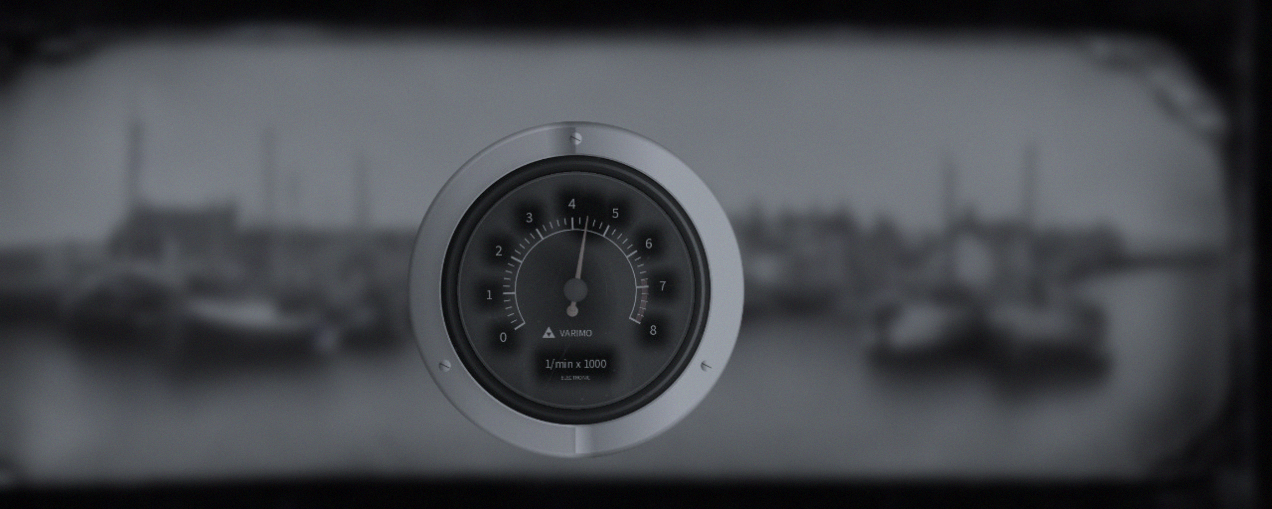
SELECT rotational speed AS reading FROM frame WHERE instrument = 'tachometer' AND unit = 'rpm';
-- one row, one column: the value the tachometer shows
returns 4400 rpm
